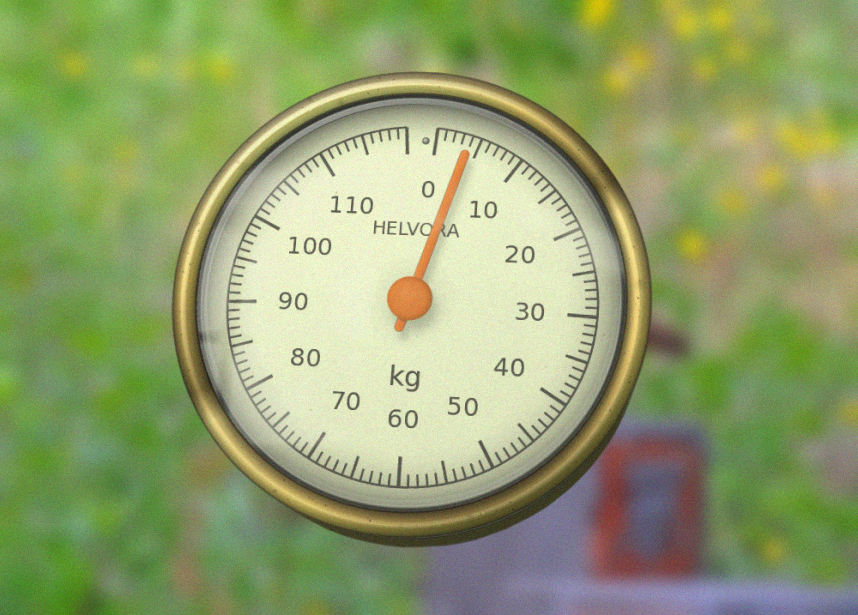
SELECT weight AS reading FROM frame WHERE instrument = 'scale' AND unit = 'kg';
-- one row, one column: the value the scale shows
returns 4 kg
